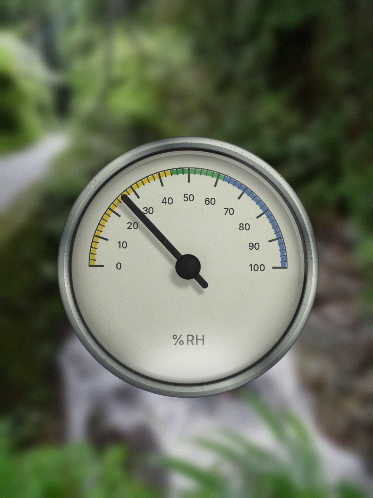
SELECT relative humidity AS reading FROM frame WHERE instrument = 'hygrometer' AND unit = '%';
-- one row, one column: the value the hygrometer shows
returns 26 %
